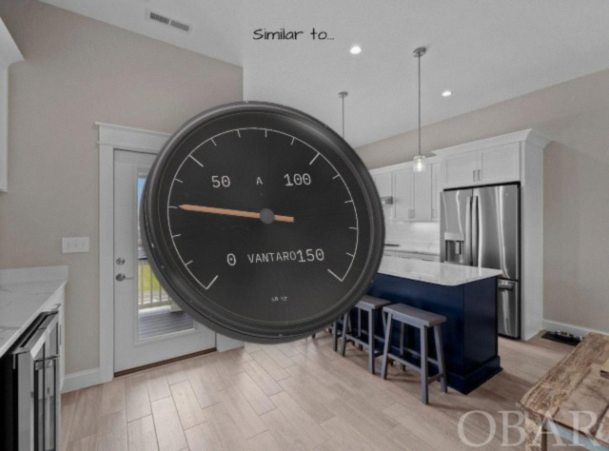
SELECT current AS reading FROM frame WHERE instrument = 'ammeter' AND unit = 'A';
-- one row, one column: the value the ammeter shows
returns 30 A
